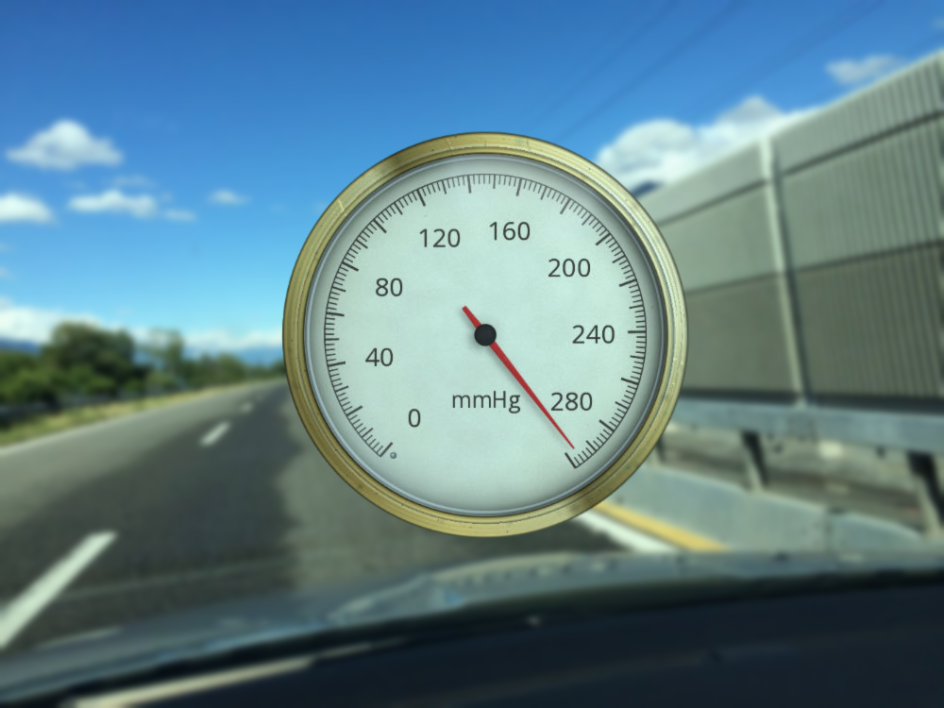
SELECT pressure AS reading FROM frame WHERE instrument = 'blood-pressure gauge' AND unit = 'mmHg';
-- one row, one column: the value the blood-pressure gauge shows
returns 296 mmHg
